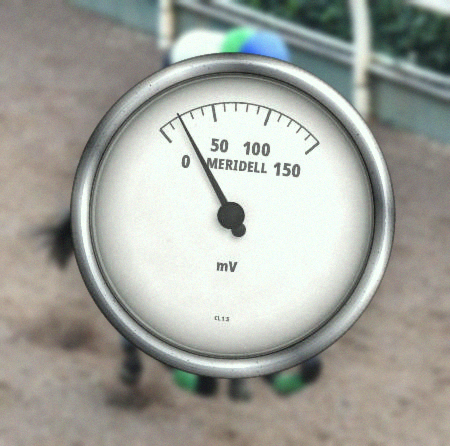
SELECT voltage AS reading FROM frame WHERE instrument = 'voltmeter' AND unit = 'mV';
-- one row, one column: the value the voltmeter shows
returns 20 mV
